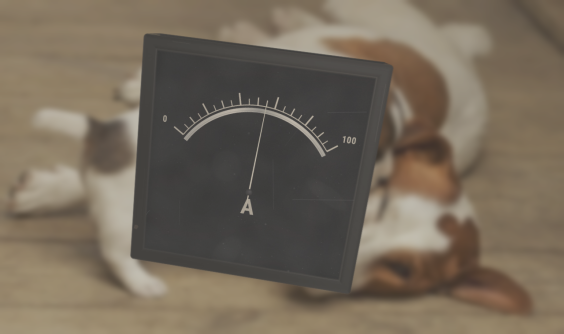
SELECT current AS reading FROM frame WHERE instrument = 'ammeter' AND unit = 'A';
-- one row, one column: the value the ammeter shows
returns 55 A
